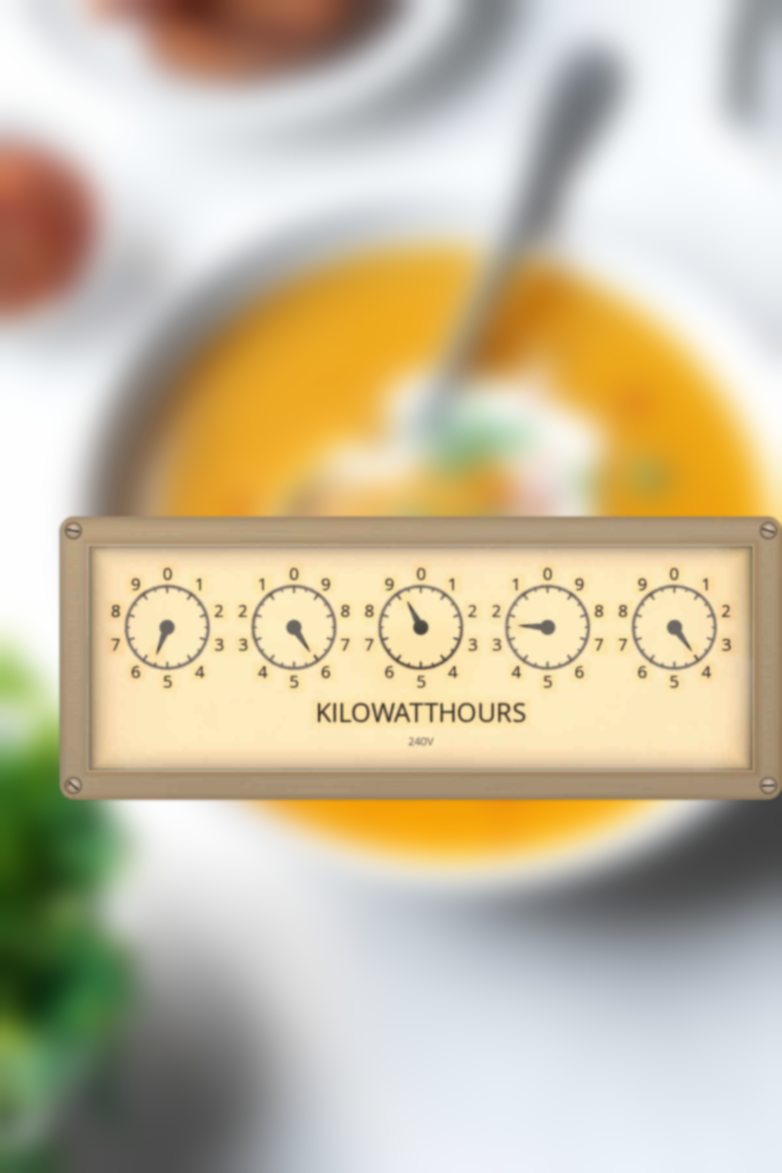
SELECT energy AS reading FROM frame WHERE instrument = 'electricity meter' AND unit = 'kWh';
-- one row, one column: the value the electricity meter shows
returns 55924 kWh
